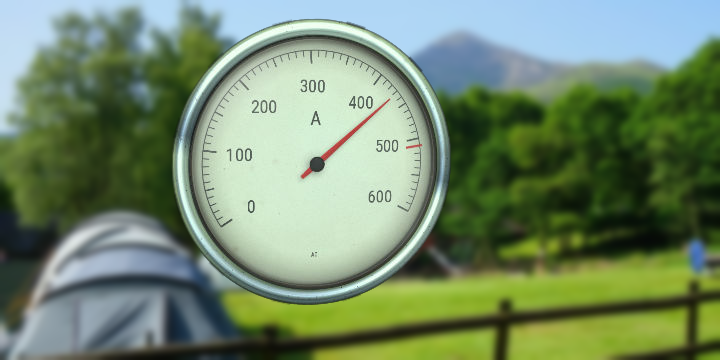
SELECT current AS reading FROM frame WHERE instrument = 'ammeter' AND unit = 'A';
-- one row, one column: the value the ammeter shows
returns 430 A
